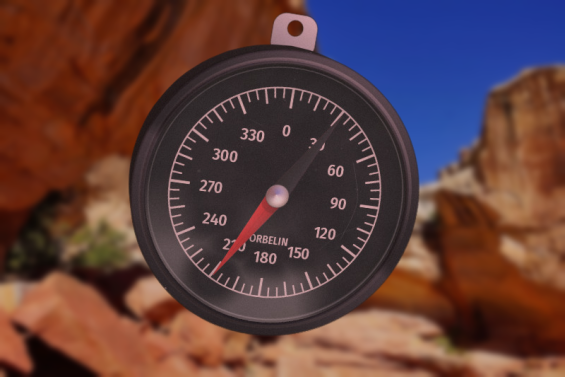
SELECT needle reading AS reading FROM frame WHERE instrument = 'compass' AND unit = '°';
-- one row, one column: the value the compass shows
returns 210 °
